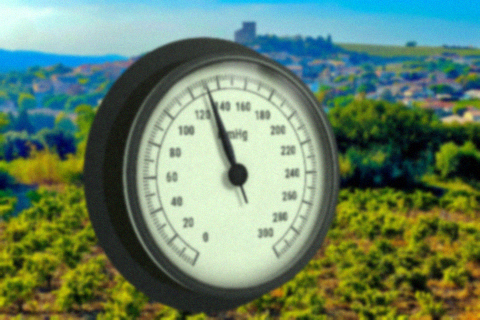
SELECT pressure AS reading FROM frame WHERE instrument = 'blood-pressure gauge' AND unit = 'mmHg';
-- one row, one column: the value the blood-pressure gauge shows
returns 130 mmHg
